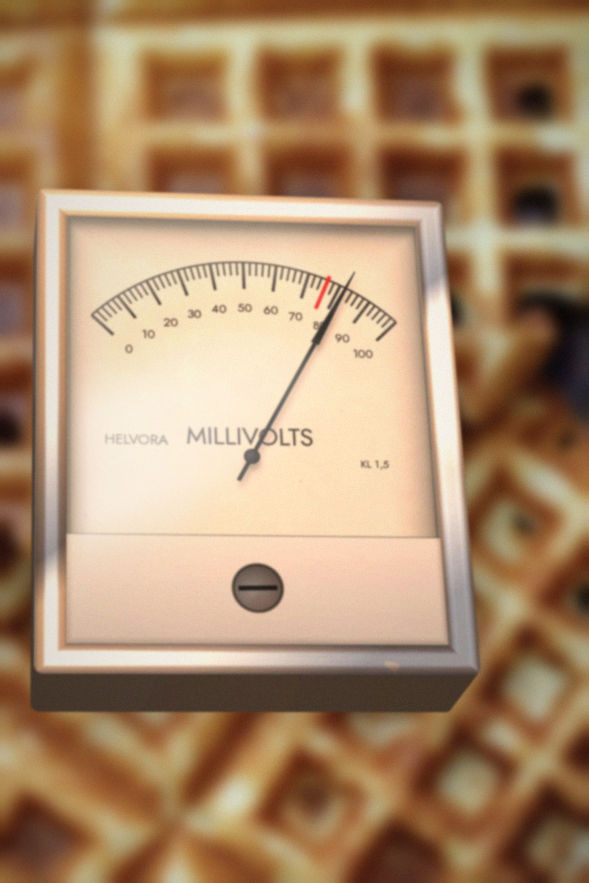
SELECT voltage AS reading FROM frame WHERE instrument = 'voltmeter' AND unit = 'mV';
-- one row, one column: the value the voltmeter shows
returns 82 mV
